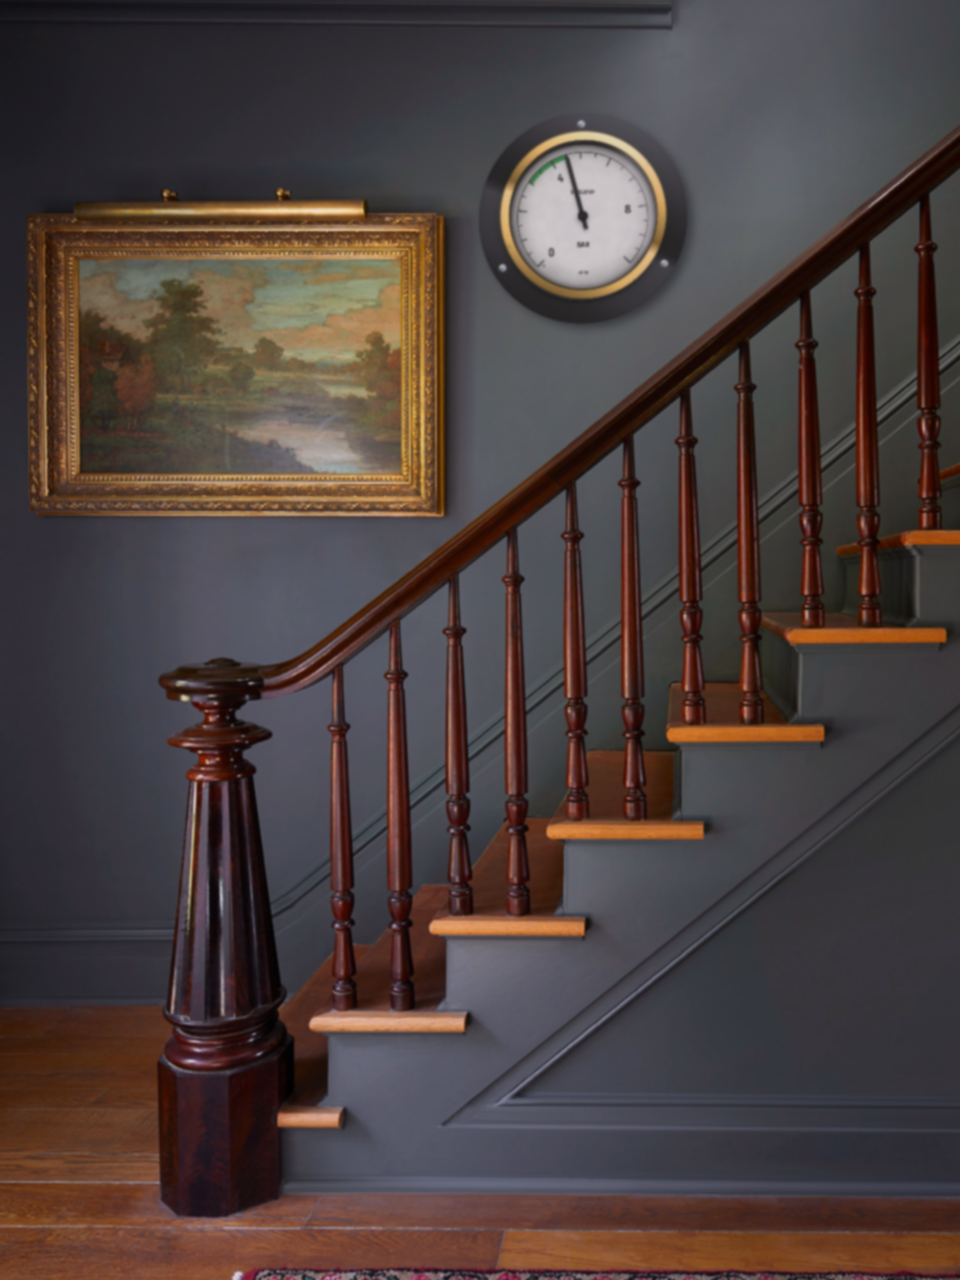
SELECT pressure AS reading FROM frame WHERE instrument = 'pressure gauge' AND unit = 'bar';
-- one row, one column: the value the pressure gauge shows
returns 4.5 bar
